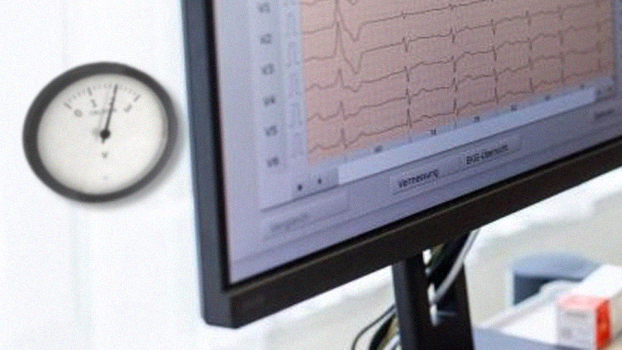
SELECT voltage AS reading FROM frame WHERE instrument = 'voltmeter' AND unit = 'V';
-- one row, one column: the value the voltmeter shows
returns 2 V
